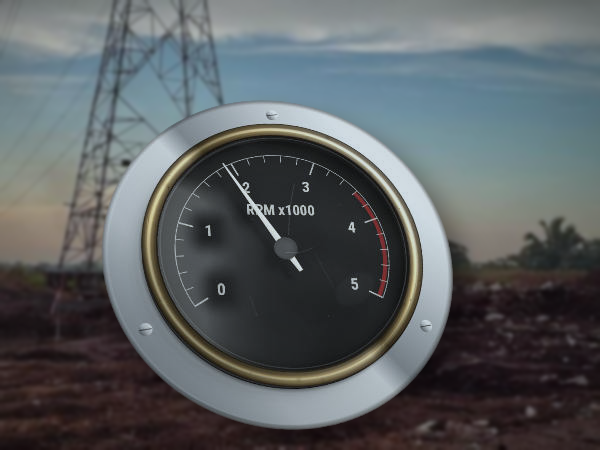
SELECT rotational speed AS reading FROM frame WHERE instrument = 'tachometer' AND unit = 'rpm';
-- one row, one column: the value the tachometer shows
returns 1900 rpm
